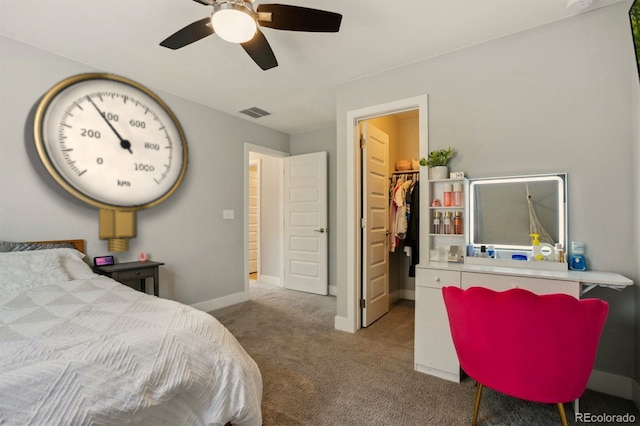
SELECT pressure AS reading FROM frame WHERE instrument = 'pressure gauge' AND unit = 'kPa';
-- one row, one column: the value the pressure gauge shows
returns 350 kPa
